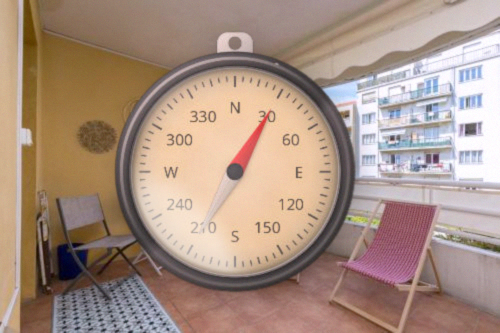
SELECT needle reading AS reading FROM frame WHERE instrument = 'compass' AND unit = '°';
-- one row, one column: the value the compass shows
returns 30 °
